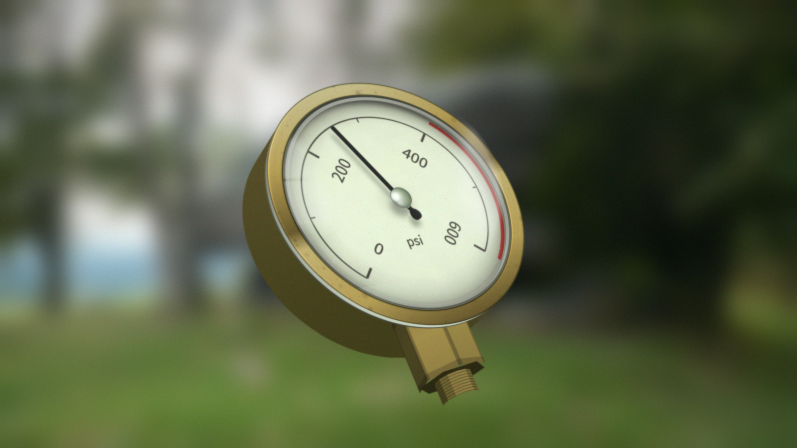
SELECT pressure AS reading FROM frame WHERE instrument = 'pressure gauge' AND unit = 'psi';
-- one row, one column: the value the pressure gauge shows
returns 250 psi
